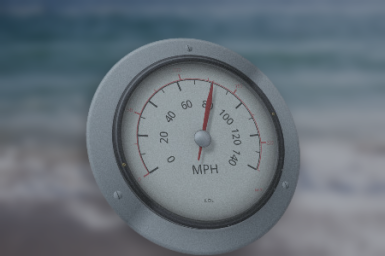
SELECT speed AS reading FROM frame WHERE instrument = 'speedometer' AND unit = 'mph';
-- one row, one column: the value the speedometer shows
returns 80 mph
